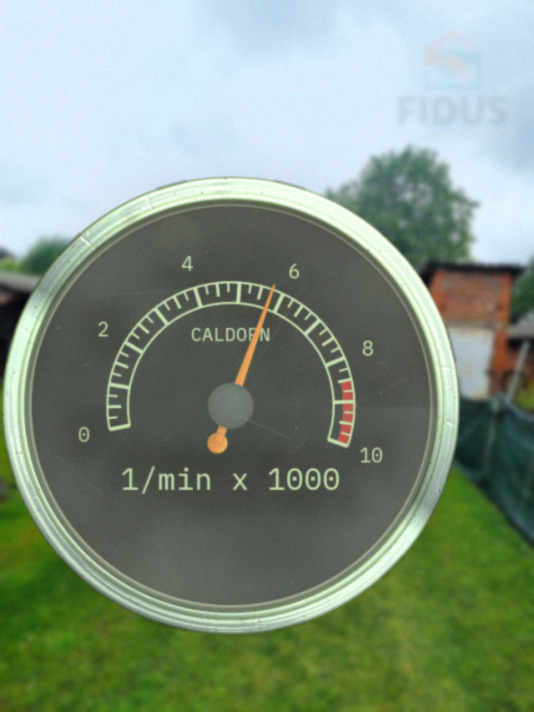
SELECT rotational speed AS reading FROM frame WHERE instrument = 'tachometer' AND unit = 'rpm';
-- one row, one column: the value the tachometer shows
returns 5750 rpm
